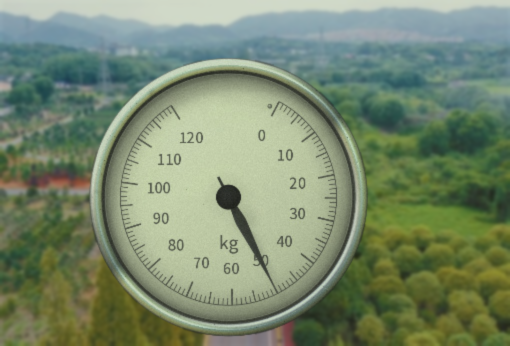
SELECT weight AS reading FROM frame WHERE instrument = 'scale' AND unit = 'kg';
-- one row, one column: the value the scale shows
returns 50 kg
